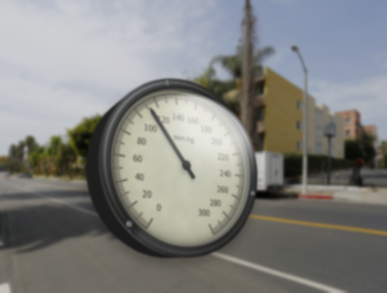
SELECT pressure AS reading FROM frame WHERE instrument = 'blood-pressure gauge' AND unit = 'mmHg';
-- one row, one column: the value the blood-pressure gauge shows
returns 110 mmHg
